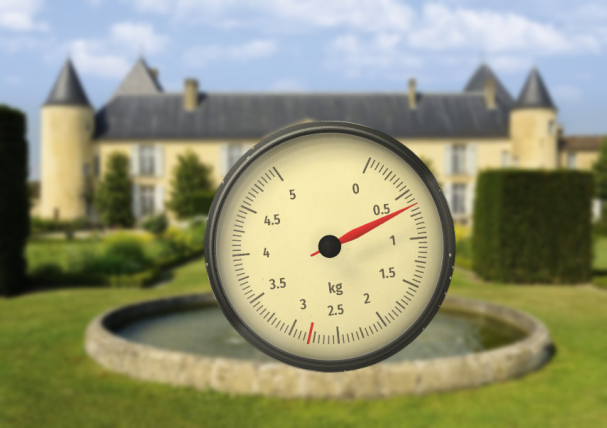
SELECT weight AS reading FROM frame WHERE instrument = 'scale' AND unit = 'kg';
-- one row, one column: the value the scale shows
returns 0.65 kg
